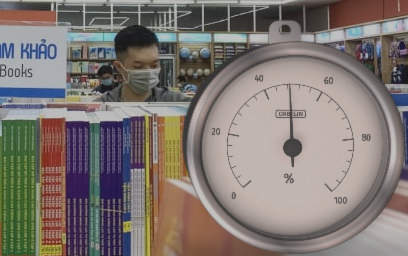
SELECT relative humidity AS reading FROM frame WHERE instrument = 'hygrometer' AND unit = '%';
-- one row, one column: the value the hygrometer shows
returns 48 %
